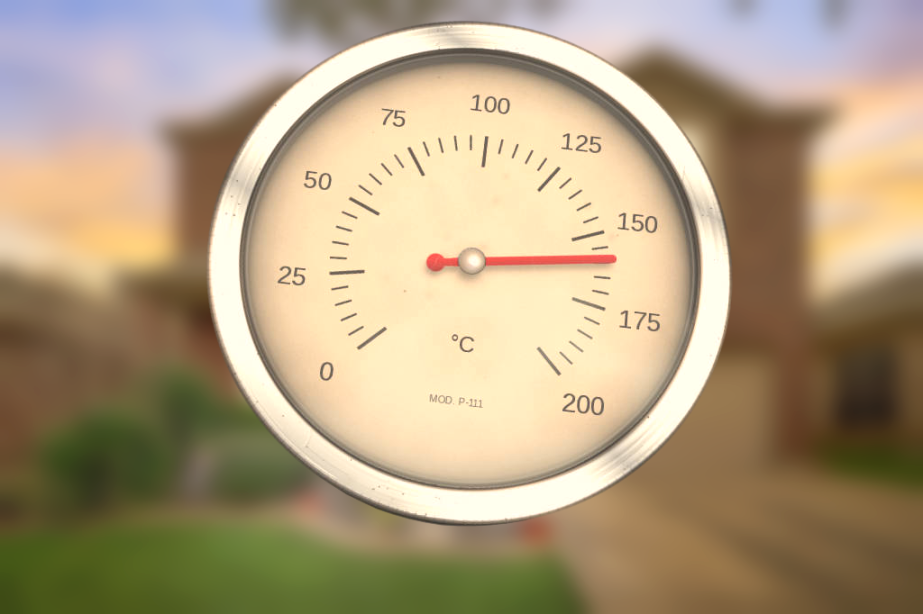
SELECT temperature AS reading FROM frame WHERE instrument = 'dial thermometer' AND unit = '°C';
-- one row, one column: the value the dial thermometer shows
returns 160 °C
